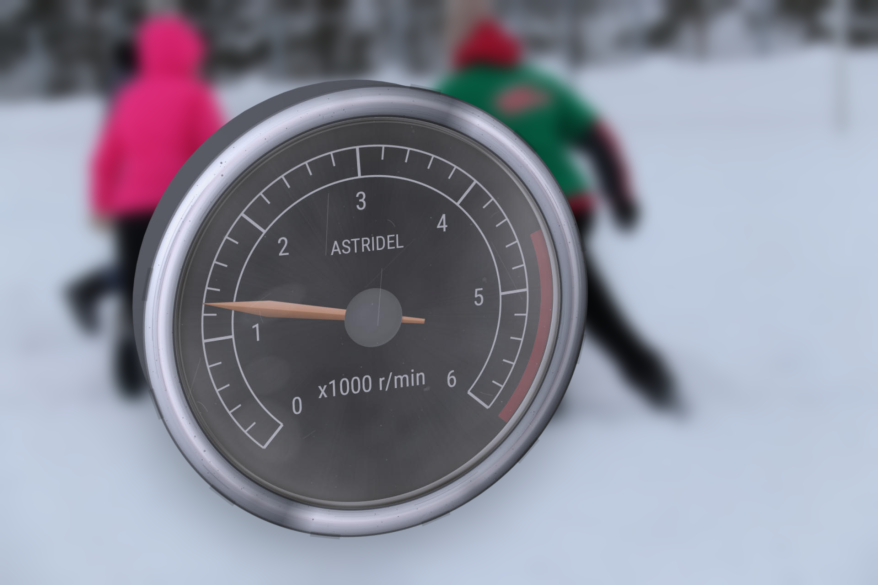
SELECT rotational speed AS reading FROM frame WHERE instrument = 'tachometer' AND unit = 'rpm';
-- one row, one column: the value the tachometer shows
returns 1300 rpm
